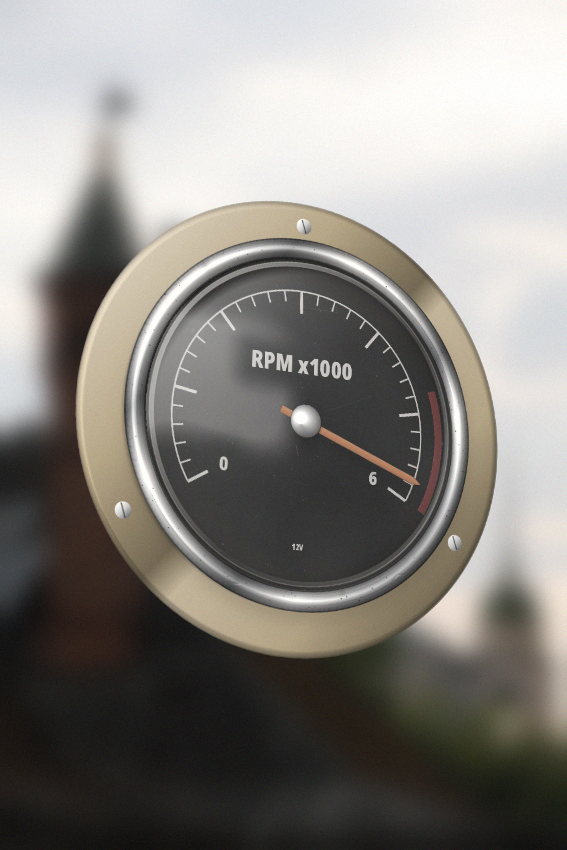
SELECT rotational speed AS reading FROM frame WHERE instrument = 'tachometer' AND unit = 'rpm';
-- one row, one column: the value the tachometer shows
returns 5800 rpm
